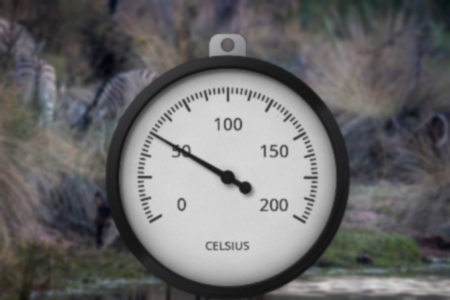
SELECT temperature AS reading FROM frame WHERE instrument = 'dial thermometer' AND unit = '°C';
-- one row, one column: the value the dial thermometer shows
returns 50 °C
